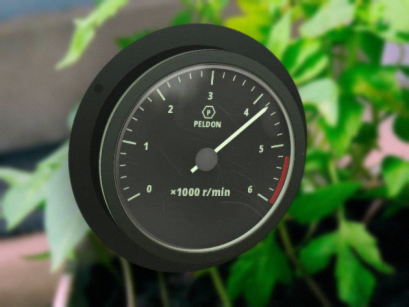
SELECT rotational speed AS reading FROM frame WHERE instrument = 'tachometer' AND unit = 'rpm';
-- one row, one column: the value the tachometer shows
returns 4200 rpm
